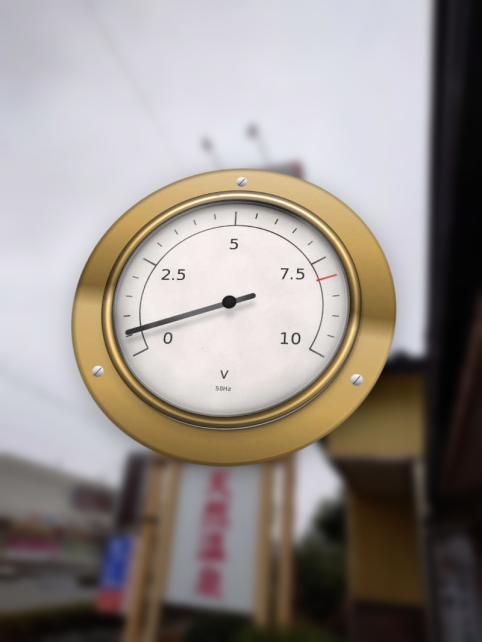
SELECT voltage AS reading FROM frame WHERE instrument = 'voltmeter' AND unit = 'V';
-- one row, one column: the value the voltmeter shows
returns 0.5 V
